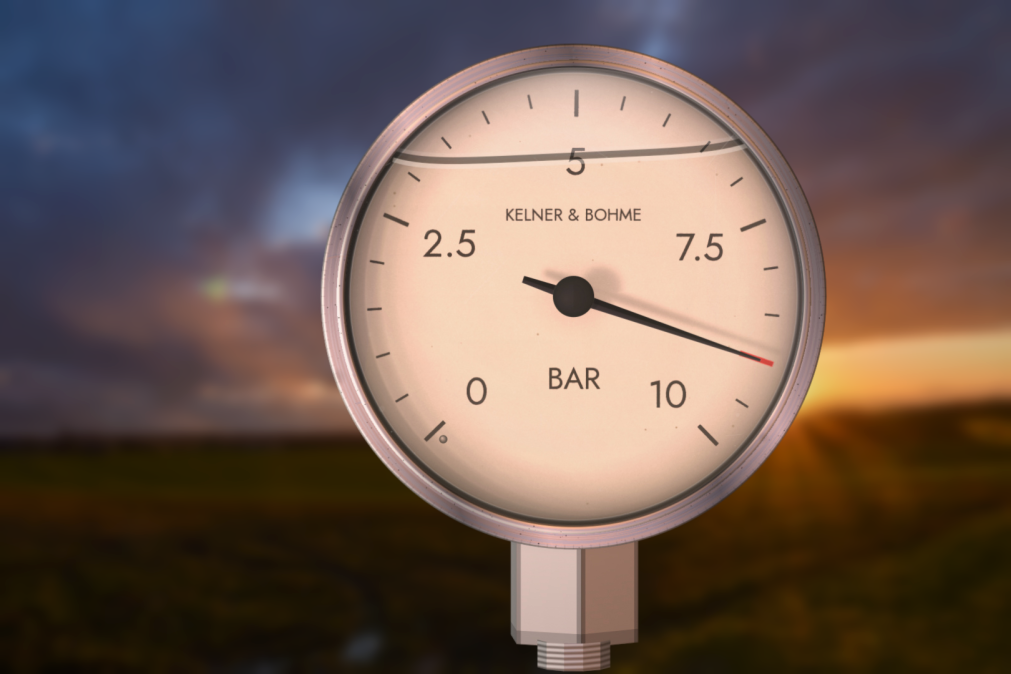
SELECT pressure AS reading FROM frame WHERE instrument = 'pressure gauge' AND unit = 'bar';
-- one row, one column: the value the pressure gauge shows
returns 9 bar
